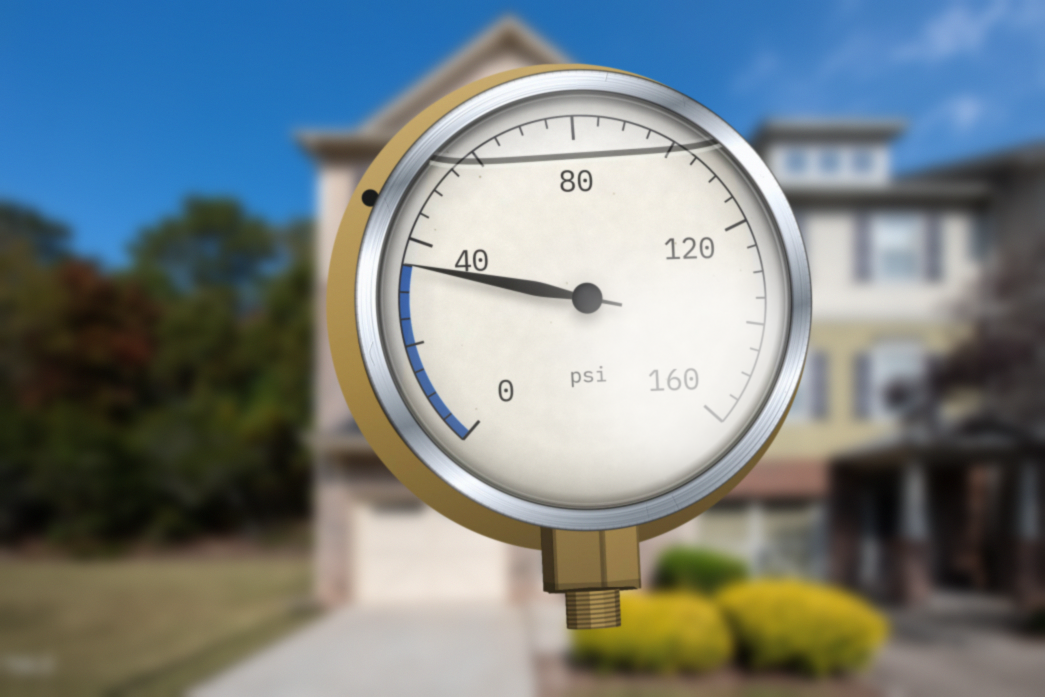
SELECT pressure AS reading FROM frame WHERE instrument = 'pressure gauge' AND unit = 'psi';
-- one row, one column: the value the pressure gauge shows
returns 35 psi
